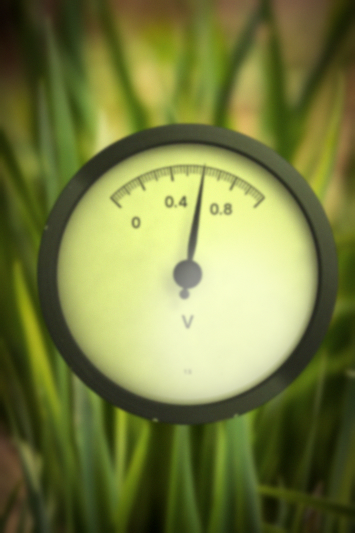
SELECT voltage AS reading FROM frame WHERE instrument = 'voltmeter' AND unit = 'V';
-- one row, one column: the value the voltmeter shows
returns 0.6 V
